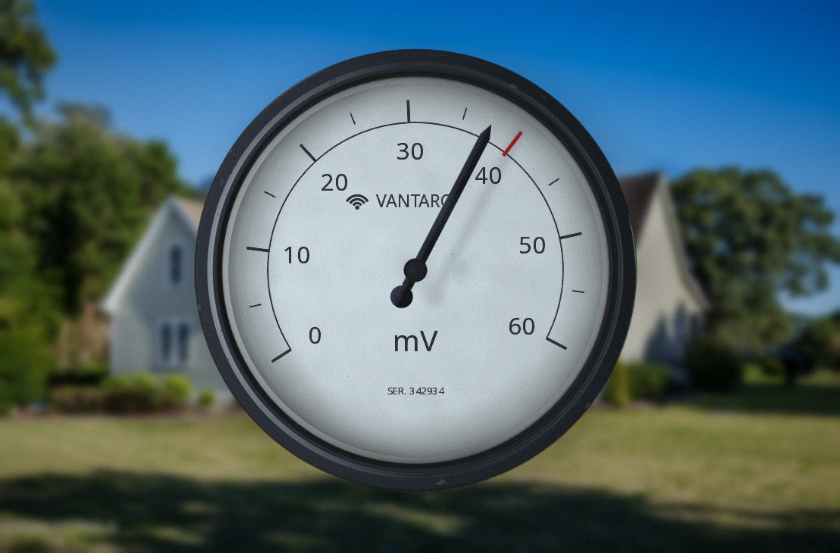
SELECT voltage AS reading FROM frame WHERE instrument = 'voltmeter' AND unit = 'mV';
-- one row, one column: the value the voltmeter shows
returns 37.5 mV
